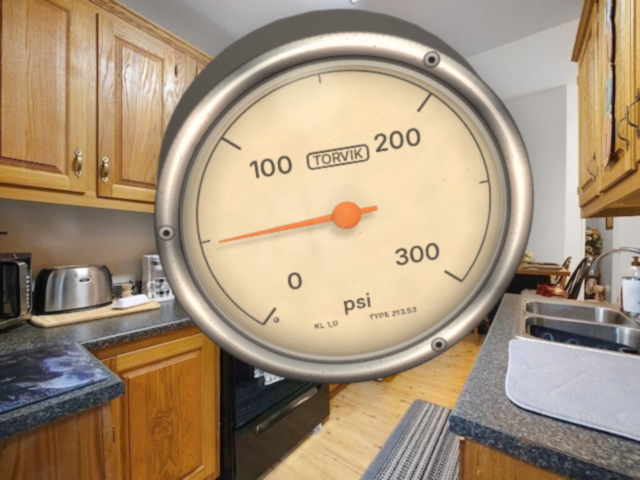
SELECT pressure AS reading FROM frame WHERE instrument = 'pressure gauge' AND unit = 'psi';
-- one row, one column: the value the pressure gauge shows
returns 50 psi
